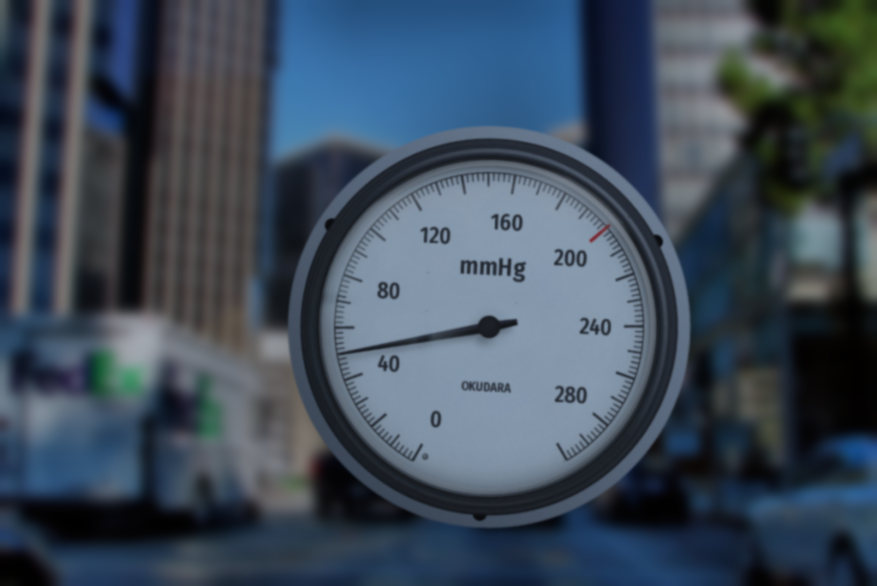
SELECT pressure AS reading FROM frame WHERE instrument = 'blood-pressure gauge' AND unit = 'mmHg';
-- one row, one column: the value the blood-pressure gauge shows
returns 50 mmHg
